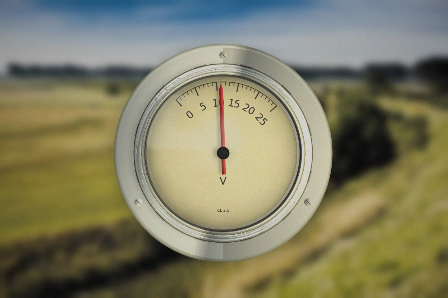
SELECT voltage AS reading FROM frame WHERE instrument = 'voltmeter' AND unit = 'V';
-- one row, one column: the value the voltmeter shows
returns 11 V
